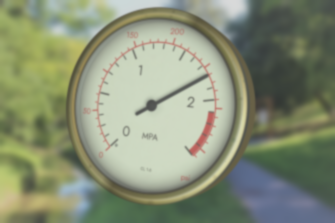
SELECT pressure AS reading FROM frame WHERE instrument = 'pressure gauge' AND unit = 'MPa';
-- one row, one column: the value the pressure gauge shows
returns 1.8 MPa
